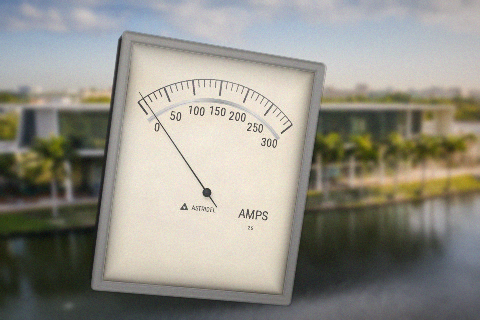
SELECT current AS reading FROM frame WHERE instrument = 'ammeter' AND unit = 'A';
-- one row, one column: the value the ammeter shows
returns 10 A
